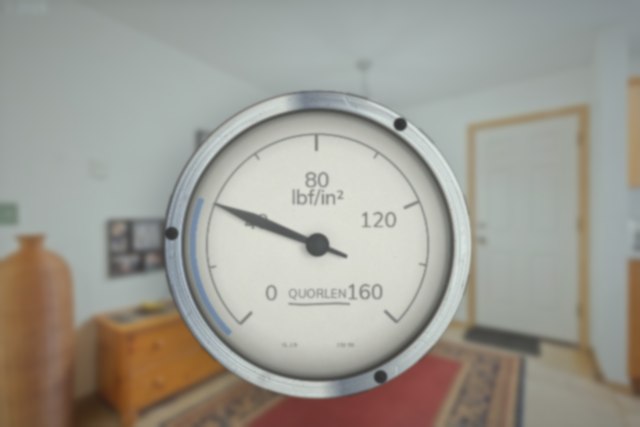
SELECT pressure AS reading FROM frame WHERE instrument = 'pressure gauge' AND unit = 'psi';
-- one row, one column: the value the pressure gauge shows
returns 40 psi
